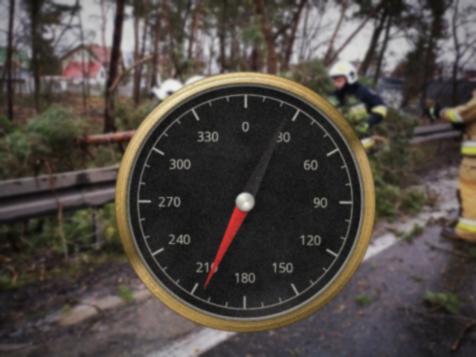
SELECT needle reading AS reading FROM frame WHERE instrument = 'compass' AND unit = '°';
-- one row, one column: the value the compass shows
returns 205 °
